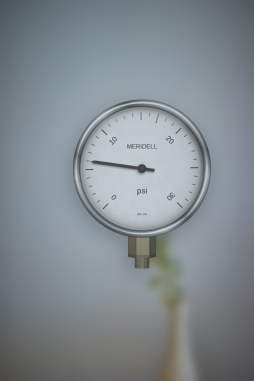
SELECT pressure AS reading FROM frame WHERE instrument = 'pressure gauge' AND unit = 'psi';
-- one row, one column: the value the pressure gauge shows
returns 6 psi
